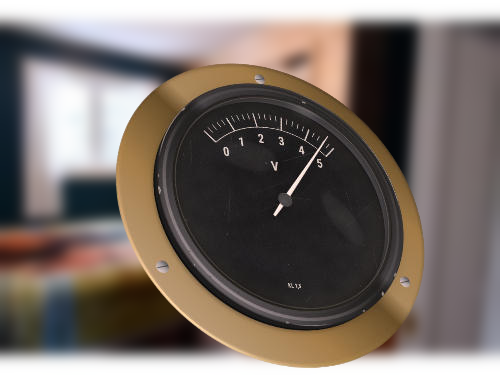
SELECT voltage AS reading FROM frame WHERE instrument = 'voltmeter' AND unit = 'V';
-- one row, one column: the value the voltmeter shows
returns 4.6 V
